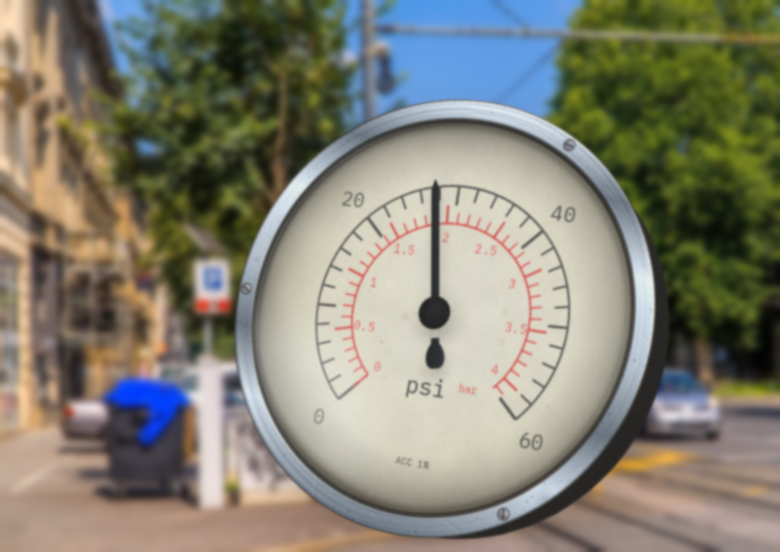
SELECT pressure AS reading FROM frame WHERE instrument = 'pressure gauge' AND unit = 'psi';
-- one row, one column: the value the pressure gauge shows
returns 28 psi
